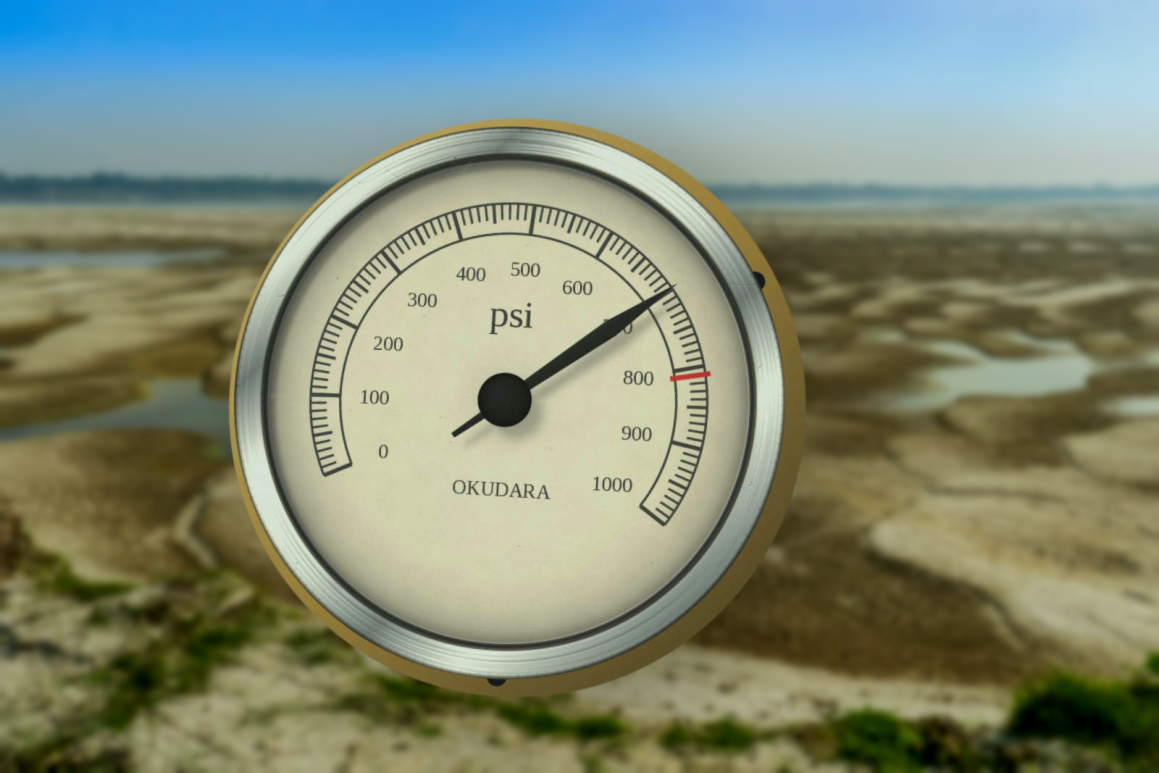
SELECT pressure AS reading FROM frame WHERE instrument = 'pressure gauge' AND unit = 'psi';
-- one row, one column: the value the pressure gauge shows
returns 700 psi
